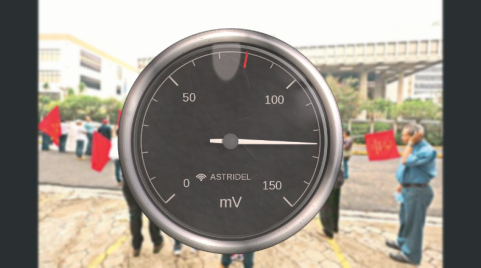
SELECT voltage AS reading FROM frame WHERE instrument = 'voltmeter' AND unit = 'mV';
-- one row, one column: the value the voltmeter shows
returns 125 mV
